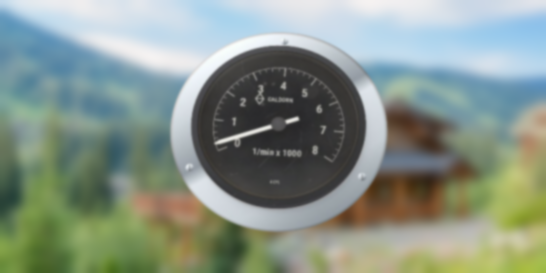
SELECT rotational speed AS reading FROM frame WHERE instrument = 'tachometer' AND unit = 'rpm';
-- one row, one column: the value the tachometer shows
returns 200 rpm
